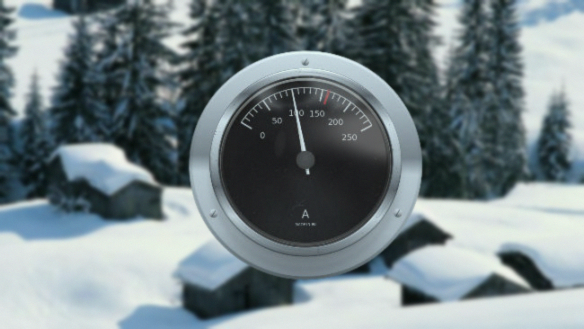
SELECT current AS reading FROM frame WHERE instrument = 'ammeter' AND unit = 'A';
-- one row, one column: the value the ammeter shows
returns 100 A
